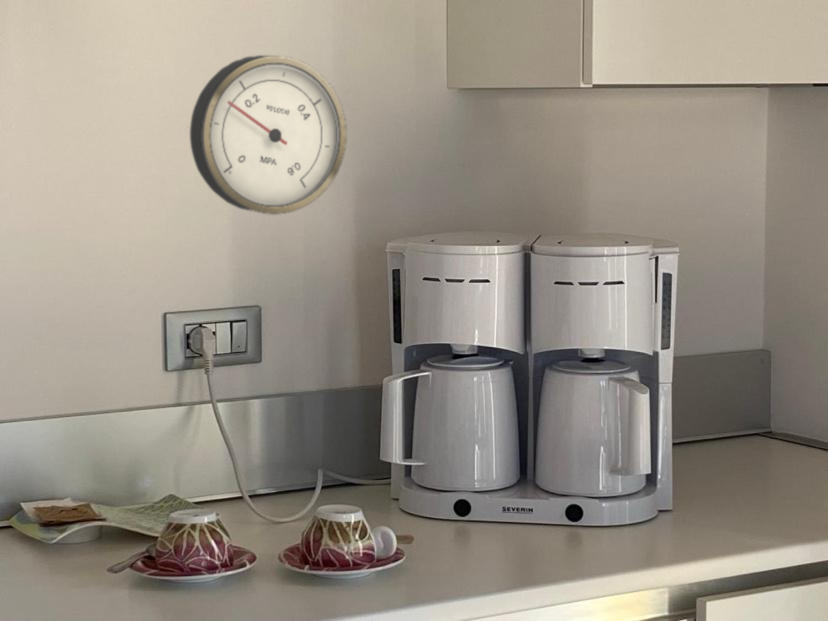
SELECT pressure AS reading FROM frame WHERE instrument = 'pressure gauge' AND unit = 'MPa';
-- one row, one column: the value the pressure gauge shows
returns 0.15 MPa
